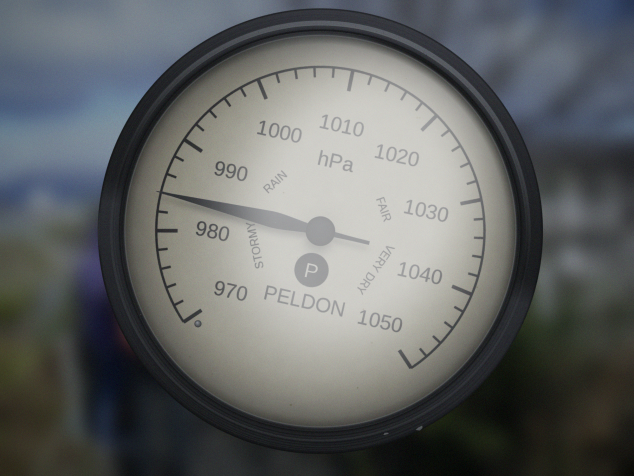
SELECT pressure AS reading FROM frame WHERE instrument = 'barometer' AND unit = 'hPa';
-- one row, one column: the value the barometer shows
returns 984 hPa
